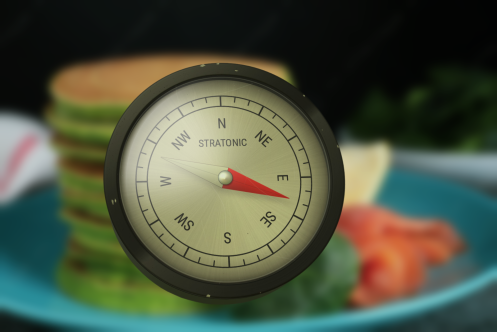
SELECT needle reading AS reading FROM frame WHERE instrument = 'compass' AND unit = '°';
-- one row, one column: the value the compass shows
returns 110 °
